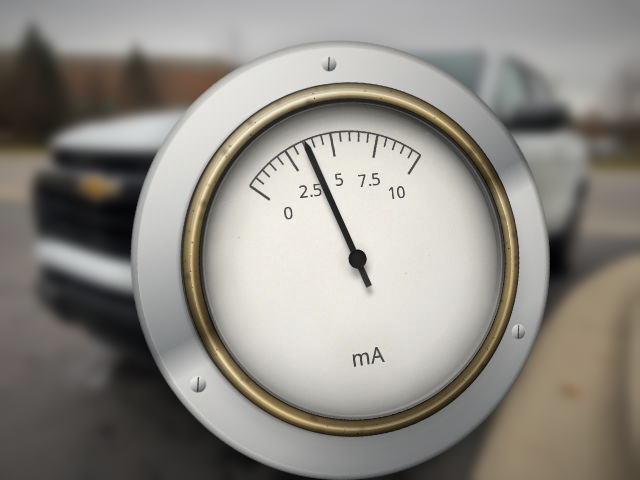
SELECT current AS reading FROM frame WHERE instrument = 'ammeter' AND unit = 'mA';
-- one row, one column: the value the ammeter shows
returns 3.5 mA
